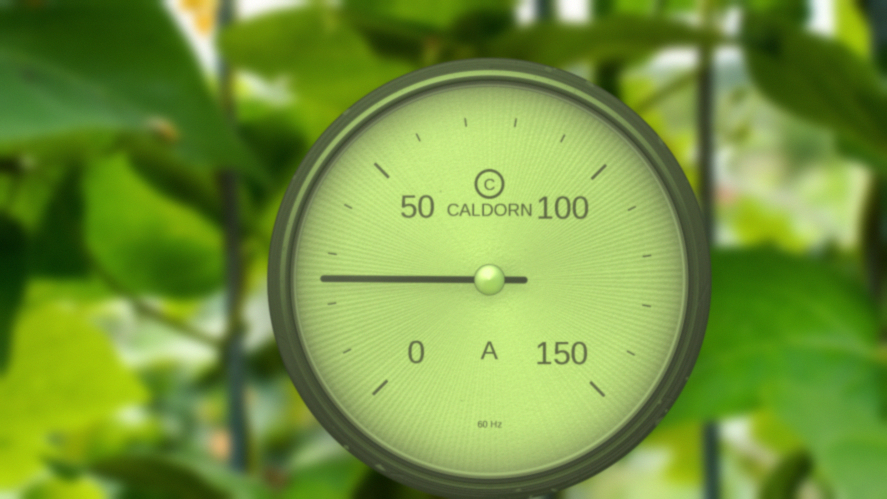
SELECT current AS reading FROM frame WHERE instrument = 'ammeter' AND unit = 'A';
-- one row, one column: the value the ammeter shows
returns 25 A
